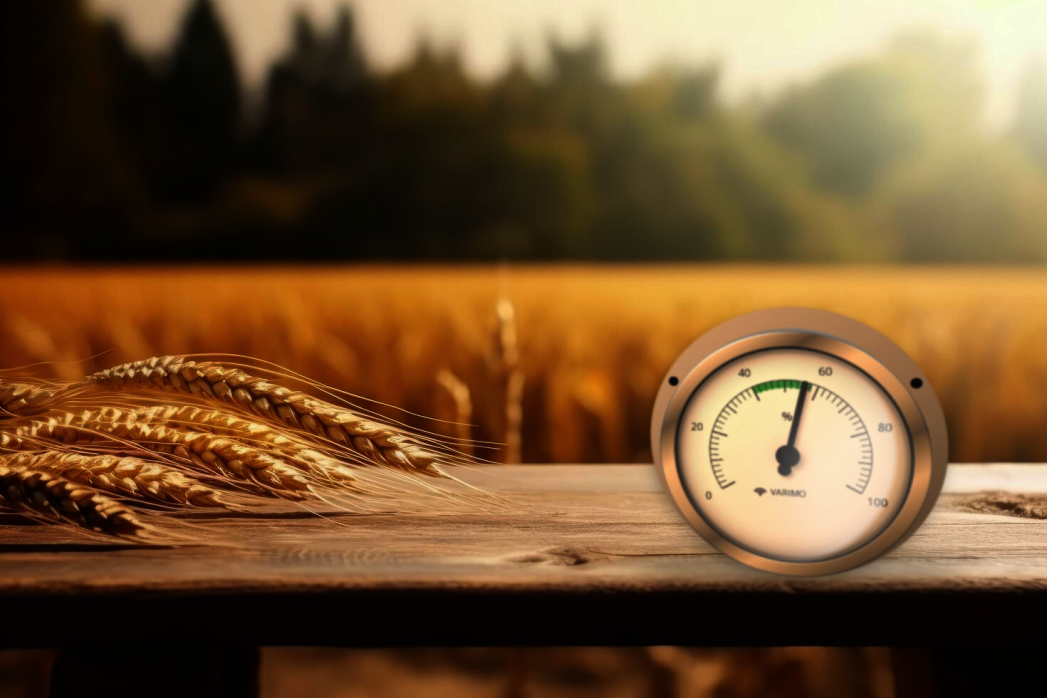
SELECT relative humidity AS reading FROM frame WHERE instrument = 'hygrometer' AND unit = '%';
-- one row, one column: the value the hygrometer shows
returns 56 %
